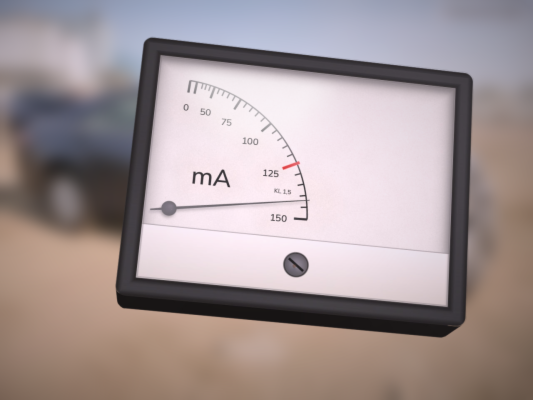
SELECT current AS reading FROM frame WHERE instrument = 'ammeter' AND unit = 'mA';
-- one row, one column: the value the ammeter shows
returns 142.5 mA
